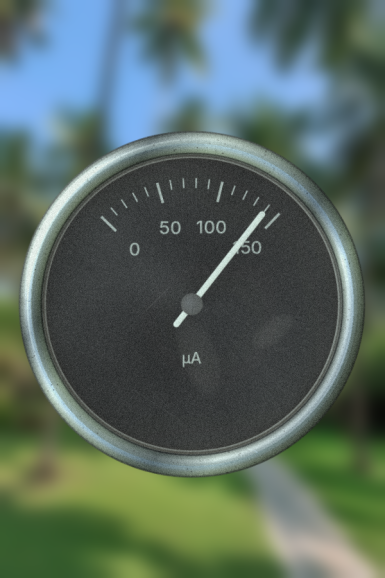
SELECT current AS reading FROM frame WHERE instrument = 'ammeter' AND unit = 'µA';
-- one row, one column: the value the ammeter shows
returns 140 µA
